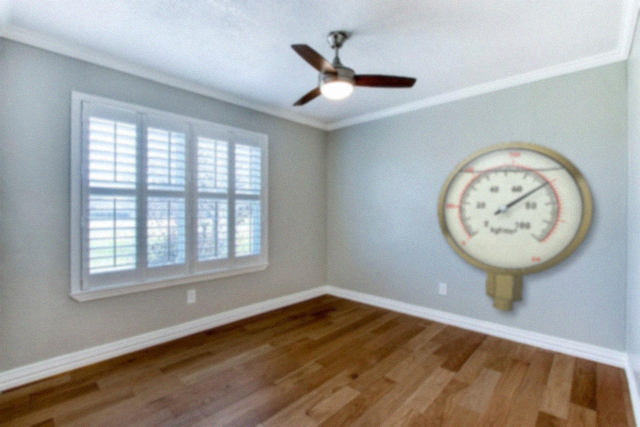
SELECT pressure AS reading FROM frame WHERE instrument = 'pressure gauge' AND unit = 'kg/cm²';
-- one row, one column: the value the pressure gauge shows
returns 70 kg/cm²
